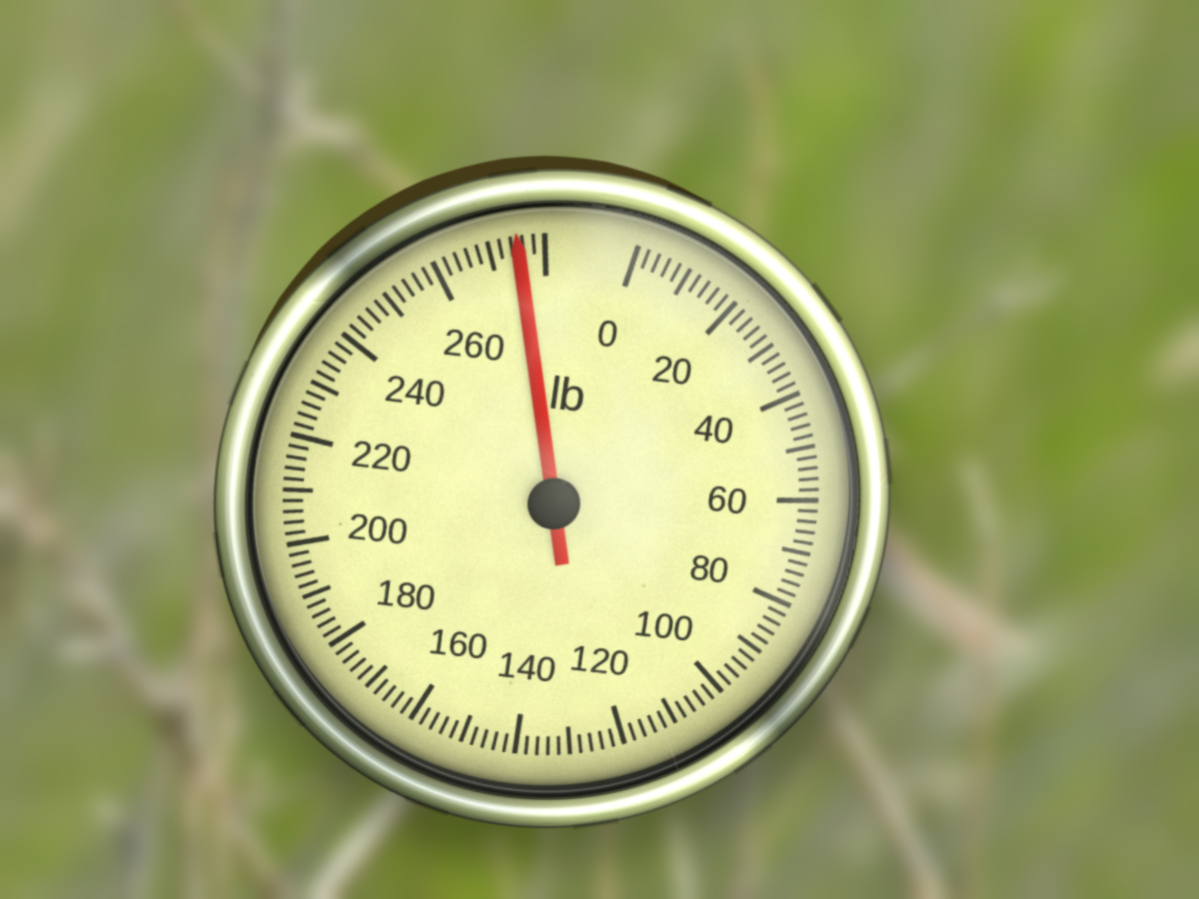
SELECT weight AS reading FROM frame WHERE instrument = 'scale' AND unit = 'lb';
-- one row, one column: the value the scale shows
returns 275 lb
